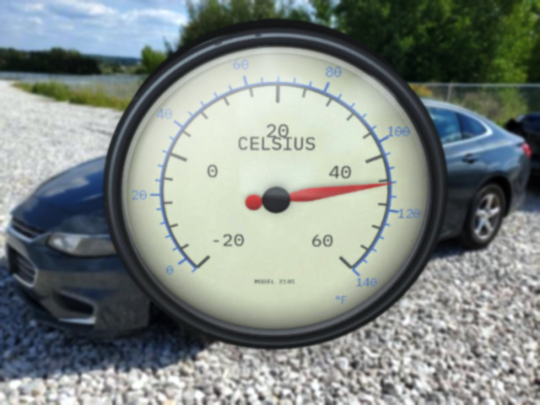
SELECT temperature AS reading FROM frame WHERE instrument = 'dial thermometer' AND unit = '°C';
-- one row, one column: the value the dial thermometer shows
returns 44 °C
